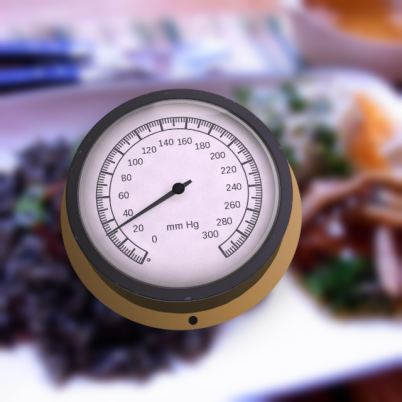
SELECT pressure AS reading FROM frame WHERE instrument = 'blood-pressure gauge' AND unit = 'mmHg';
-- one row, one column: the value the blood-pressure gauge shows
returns 30 mmHg
